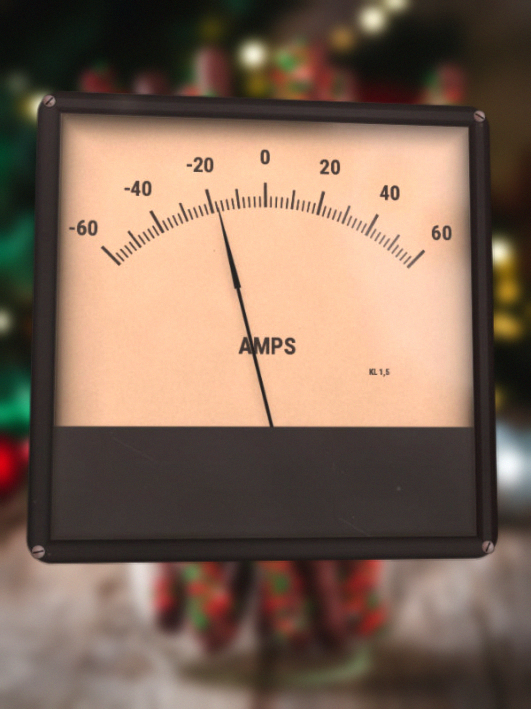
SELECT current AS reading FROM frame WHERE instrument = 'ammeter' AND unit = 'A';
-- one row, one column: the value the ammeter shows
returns -18 A
